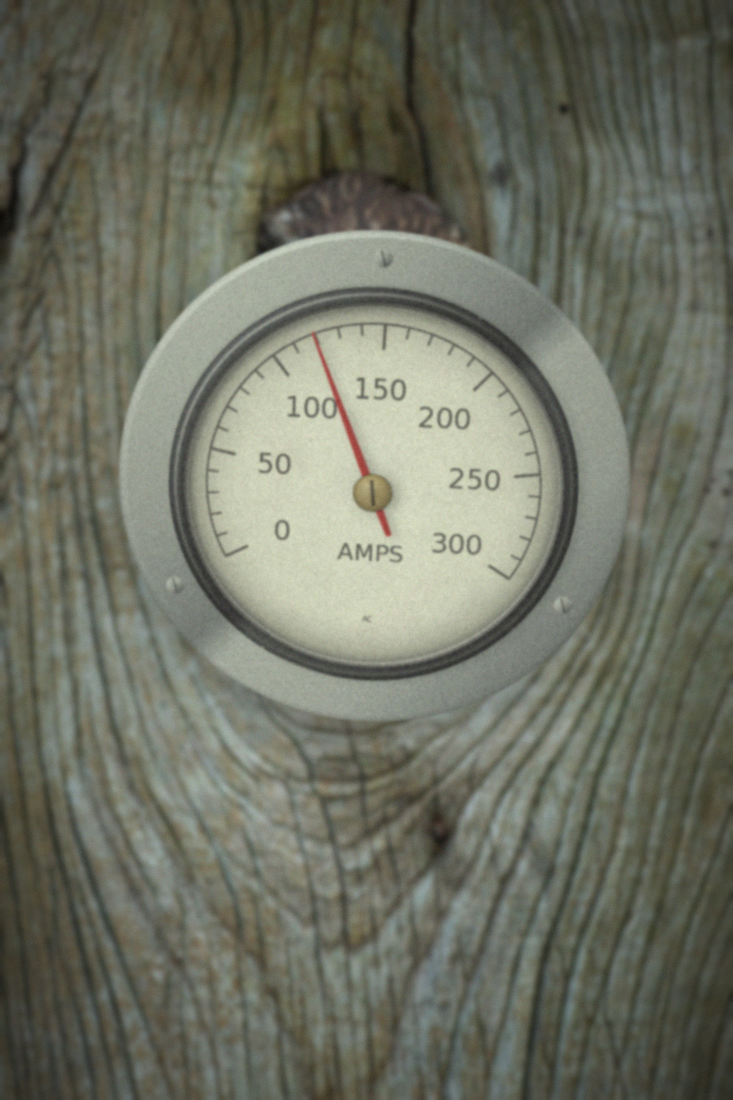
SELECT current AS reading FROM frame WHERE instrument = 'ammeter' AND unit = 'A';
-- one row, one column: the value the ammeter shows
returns 120 A
